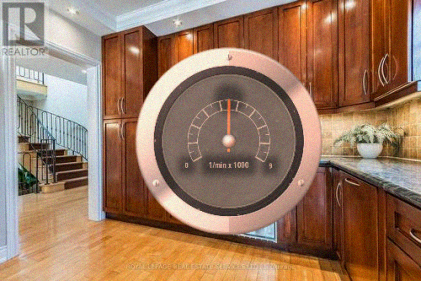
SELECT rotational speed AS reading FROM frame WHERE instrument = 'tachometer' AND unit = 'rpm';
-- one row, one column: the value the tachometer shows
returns 4500 rpm
